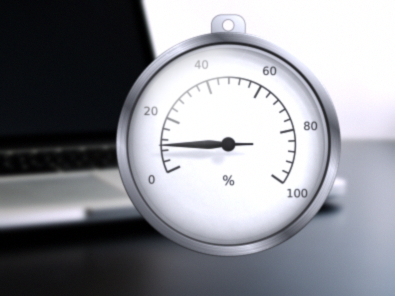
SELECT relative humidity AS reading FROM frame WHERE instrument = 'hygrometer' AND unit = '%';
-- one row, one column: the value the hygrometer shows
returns 10 %
